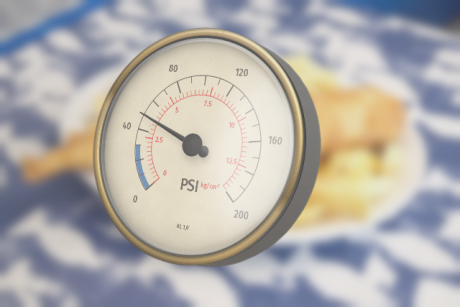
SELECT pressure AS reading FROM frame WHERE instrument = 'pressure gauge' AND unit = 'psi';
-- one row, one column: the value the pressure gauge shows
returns 50 psi
